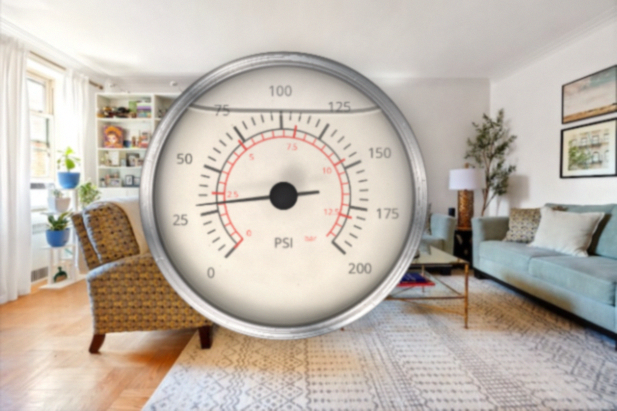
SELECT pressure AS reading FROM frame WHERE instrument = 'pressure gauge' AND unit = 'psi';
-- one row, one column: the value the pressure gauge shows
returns 30 psi
